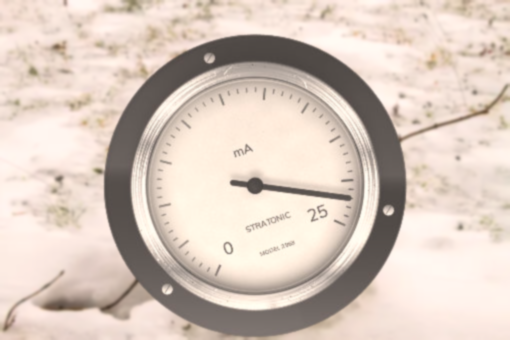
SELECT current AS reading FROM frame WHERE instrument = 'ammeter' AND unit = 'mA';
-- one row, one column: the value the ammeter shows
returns 23.5 mA
